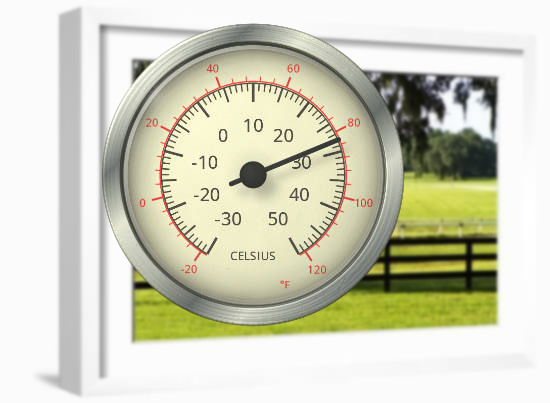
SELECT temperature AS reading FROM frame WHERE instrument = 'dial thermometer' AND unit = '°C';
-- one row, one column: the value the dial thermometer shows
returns 28 °C
